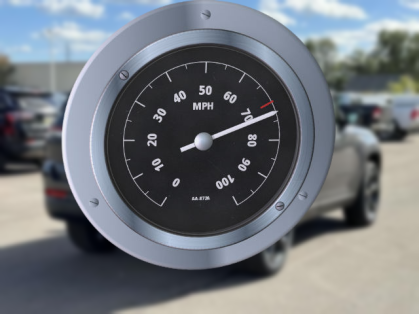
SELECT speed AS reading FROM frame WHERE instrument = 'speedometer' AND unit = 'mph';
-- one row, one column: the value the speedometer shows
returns 72.5 mph
